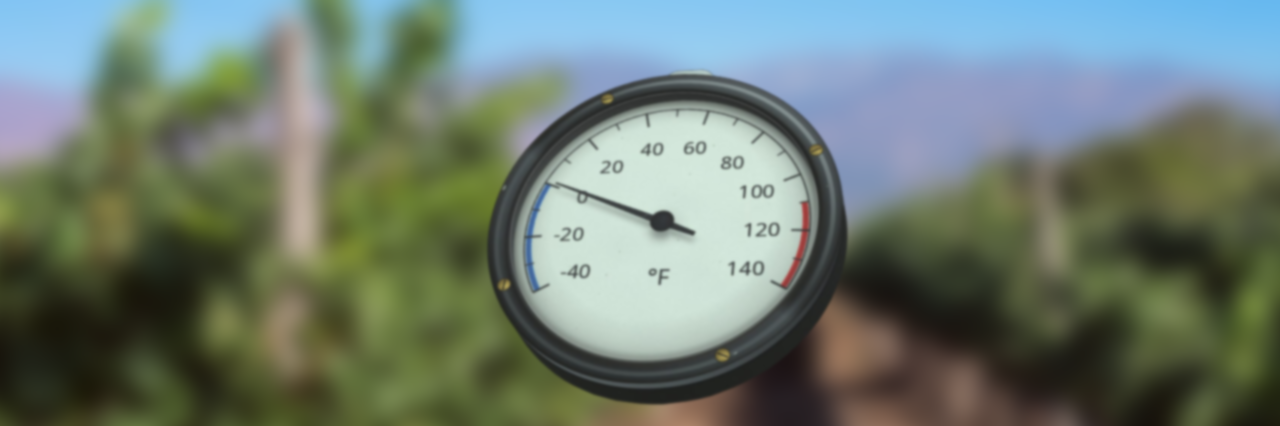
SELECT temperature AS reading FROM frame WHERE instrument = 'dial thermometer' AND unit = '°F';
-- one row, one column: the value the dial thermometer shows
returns 0 °F
